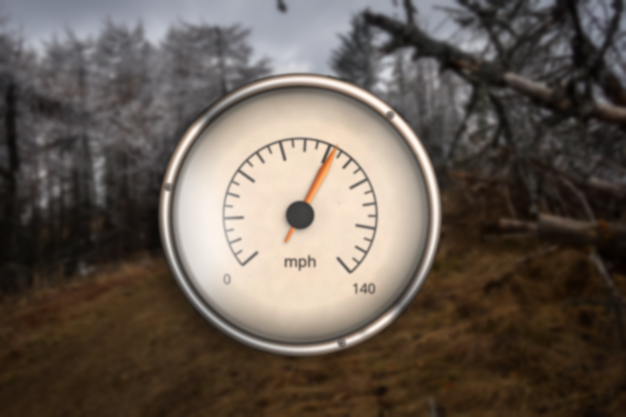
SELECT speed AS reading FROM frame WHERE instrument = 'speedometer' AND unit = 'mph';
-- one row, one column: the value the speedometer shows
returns 82.5 mph
